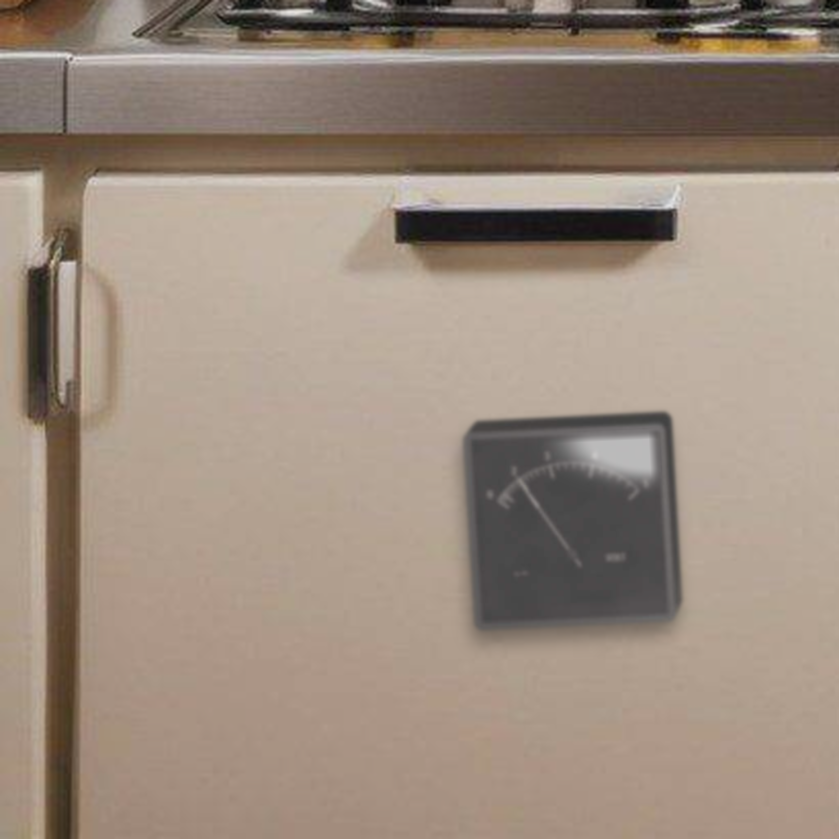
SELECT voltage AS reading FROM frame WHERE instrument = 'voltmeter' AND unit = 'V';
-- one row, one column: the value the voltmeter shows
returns 2 V
